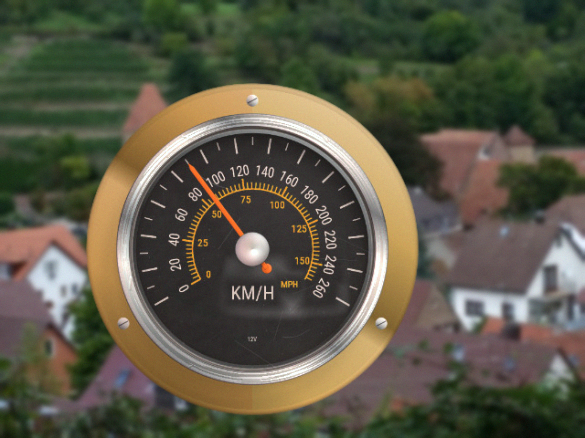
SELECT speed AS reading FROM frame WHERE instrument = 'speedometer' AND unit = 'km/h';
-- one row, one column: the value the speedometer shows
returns 90 km/h
